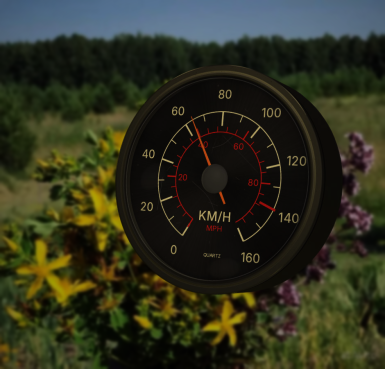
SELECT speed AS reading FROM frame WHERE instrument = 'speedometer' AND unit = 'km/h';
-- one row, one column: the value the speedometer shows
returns 65 km/h
